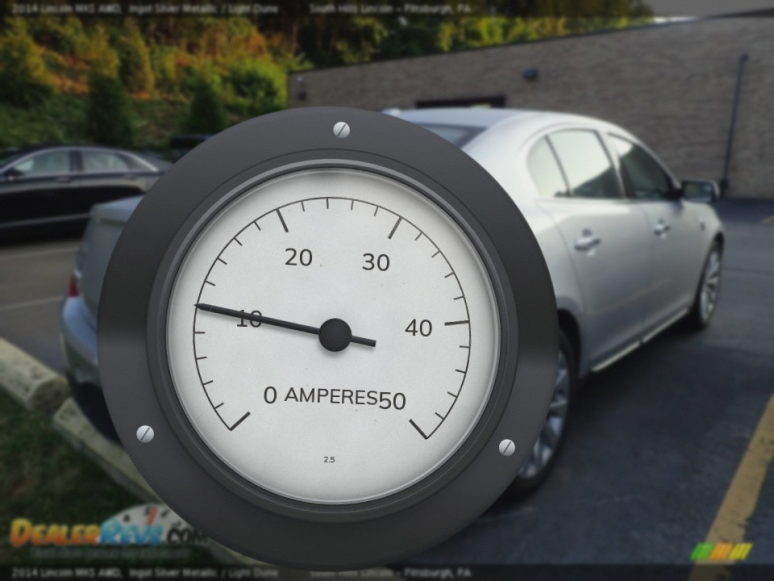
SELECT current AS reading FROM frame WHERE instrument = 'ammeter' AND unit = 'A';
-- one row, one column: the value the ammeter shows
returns 10 A
